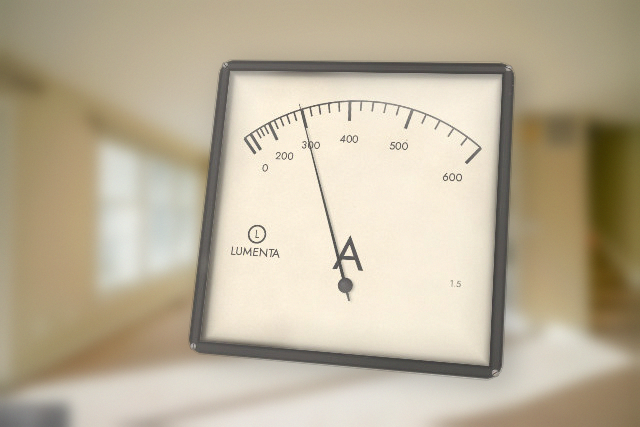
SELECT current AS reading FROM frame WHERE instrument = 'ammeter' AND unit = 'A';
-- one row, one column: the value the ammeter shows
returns 300 A
